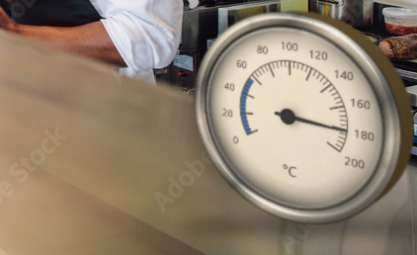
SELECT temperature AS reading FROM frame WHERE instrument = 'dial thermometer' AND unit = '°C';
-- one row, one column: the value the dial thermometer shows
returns 180 °C
